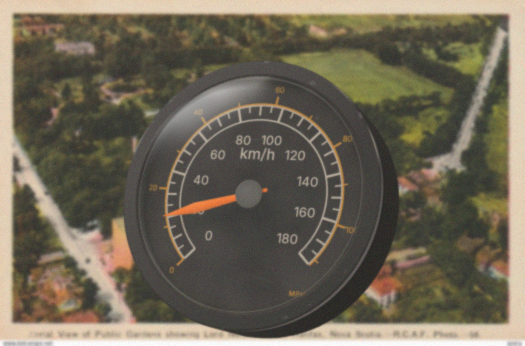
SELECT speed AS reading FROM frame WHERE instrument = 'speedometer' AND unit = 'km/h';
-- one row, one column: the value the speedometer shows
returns 20 km/h
